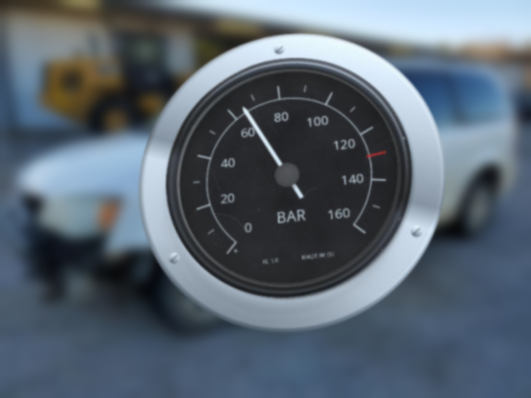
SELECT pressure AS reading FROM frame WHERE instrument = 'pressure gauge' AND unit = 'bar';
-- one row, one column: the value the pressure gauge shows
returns 65 bar
